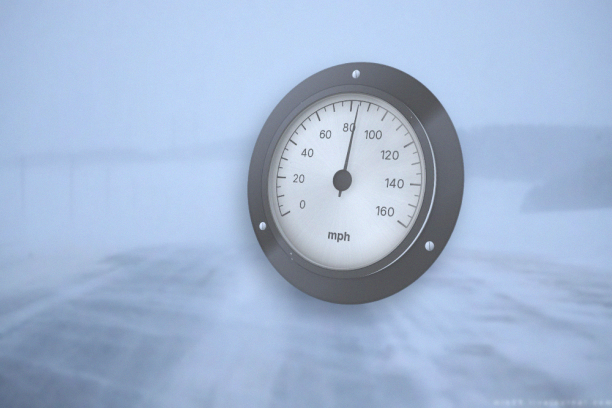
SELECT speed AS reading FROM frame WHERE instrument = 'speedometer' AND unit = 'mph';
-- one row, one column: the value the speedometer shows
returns 85 mph
